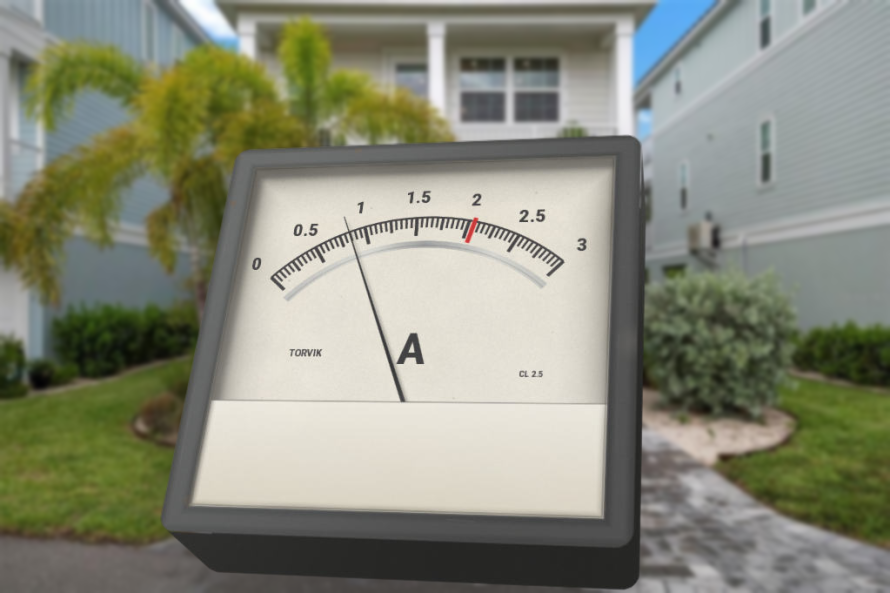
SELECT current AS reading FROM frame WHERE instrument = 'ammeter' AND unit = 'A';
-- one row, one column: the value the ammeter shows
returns 0.85 A
